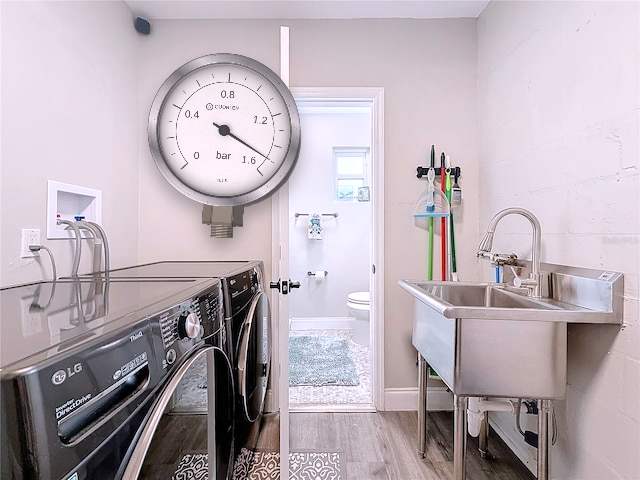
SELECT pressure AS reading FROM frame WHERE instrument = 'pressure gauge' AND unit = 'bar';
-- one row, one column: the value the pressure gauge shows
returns 1.5 bar
